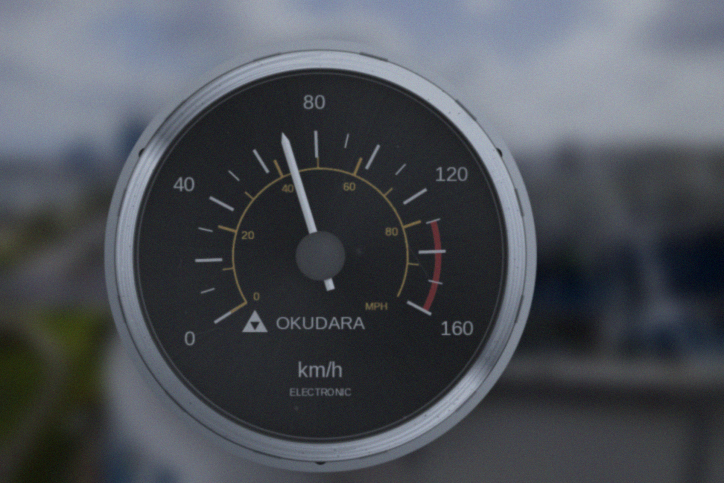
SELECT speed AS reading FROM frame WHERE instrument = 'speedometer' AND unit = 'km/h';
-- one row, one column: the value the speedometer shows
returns 70 km/h
